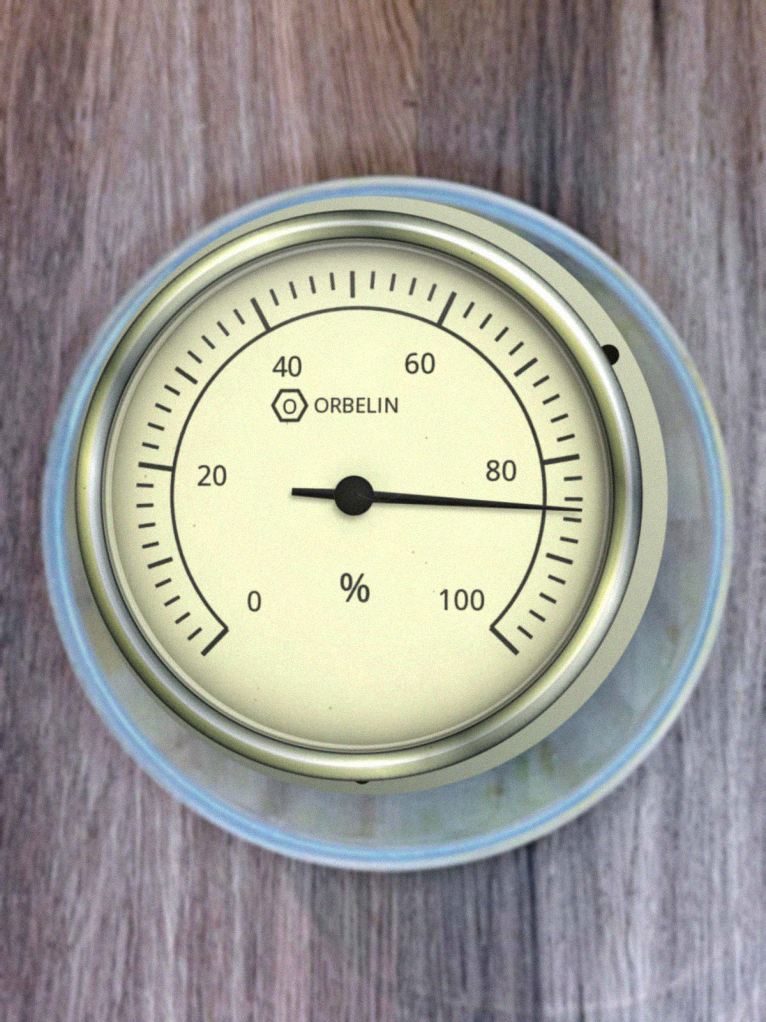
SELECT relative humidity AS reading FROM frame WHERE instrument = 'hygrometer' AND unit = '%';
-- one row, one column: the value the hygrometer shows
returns 85 %
